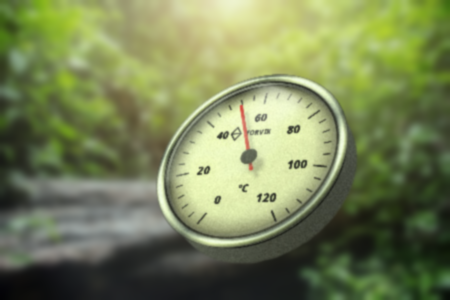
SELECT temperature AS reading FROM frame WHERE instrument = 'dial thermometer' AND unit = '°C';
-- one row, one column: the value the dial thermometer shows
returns 52 °C
